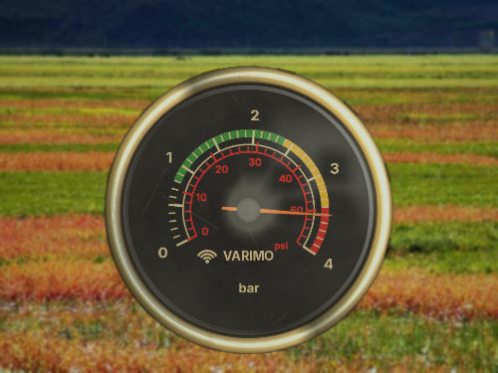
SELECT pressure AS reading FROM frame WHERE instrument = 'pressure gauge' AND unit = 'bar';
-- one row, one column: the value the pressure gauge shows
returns 3.5 bar
